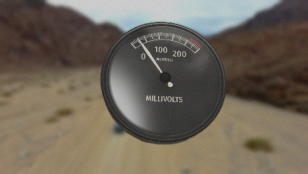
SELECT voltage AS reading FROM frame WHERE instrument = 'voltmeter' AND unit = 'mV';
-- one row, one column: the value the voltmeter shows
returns 25 mV
